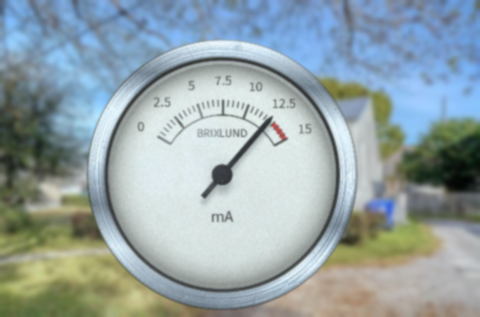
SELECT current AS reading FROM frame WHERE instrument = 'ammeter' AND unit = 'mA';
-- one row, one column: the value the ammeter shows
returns 12.5 mA
